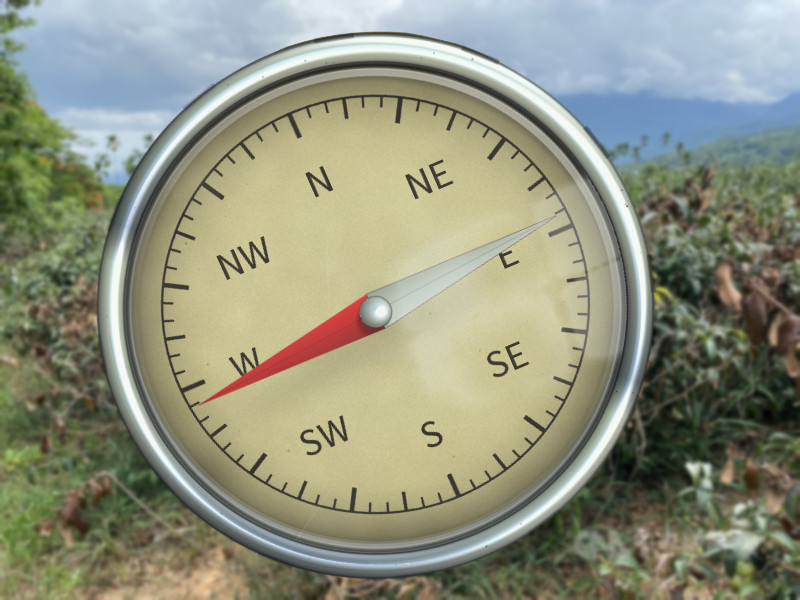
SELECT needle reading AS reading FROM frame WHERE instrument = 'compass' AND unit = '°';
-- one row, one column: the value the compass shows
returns 265 °
